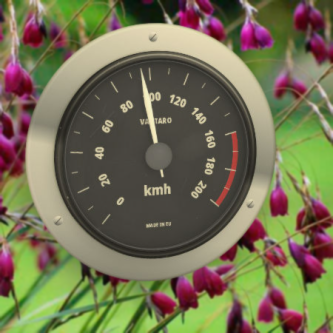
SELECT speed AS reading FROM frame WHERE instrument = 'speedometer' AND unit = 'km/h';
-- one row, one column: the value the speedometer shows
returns 95 km/h
